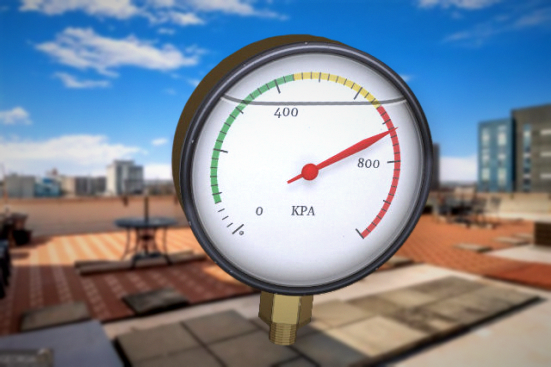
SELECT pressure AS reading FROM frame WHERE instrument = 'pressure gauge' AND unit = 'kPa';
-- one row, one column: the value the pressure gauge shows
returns 720 kPa
